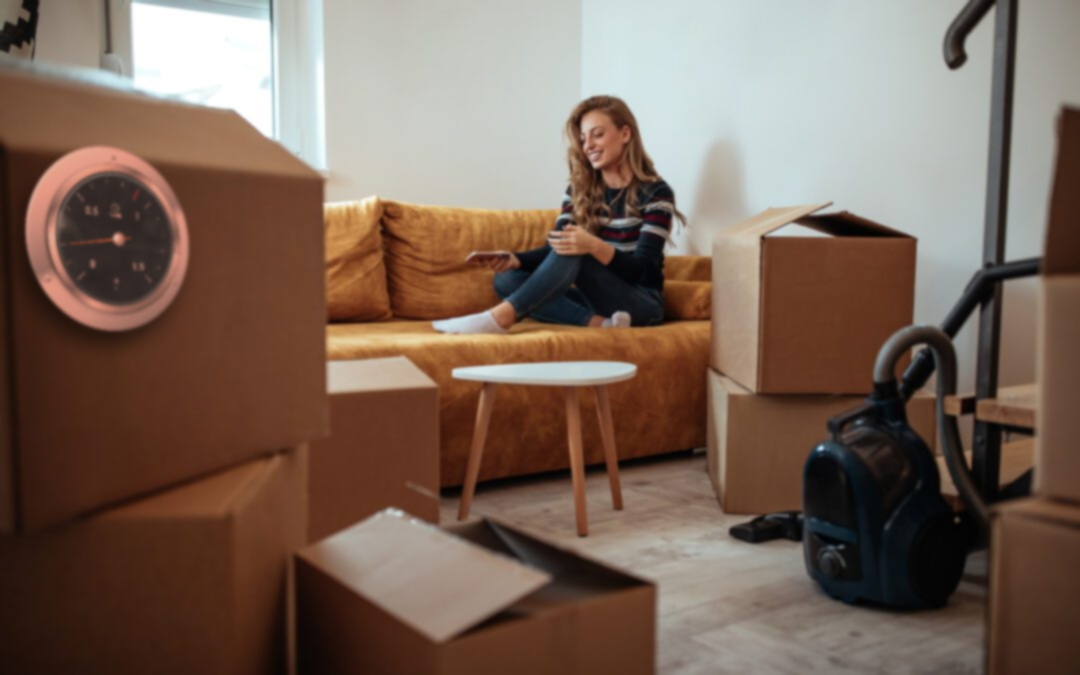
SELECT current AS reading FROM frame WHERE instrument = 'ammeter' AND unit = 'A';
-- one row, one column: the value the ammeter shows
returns 0.2 A
